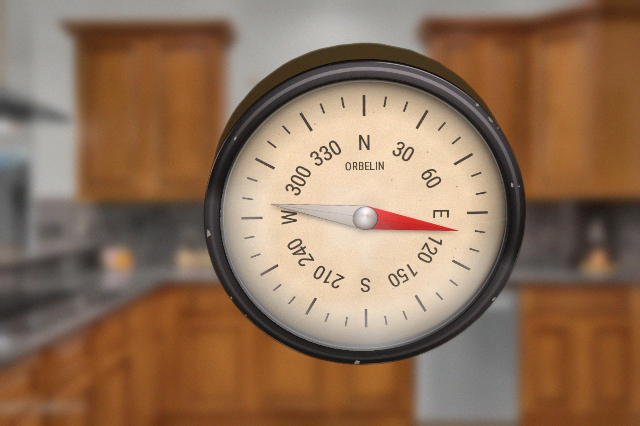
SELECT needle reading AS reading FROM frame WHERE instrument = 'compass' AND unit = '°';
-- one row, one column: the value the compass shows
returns 100 °
